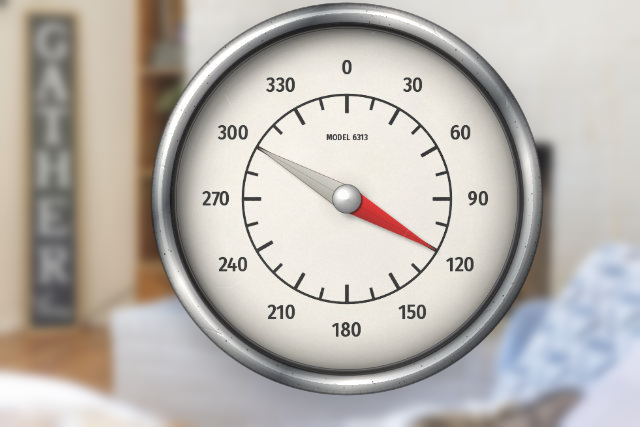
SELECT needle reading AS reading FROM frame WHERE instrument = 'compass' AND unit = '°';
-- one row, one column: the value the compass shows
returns 120 °
